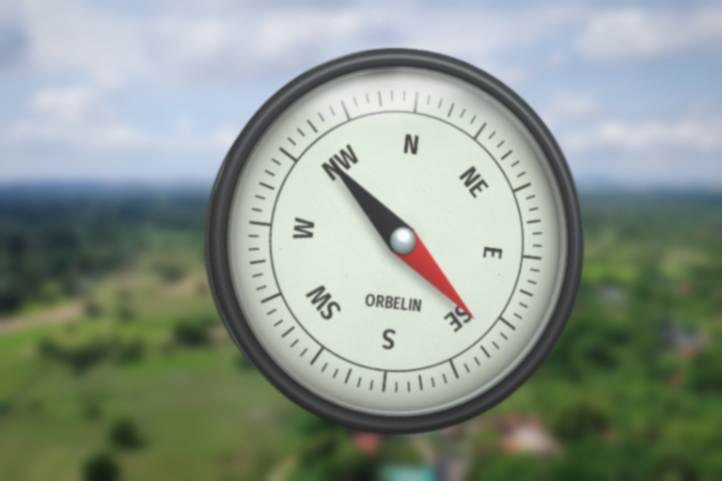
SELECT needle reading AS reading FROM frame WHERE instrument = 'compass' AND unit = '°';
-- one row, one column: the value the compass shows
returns 130 °
